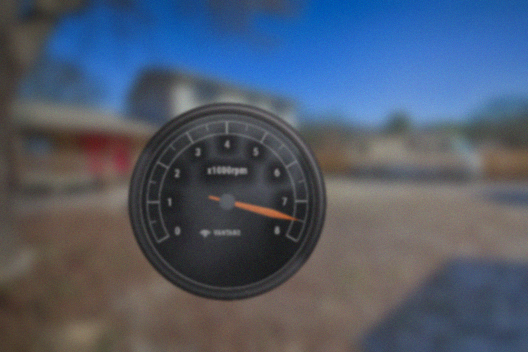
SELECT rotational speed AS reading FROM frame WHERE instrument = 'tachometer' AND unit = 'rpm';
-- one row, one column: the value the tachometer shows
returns 7500 rpm
